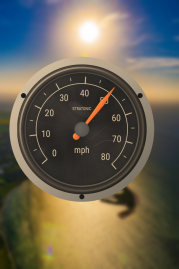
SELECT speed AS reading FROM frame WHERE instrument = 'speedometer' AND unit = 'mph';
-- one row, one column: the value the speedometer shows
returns 50 mph
